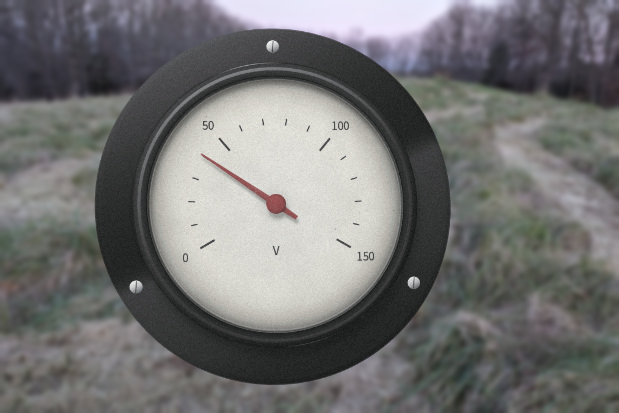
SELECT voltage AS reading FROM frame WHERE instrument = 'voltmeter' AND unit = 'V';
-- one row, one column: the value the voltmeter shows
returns 40 V
